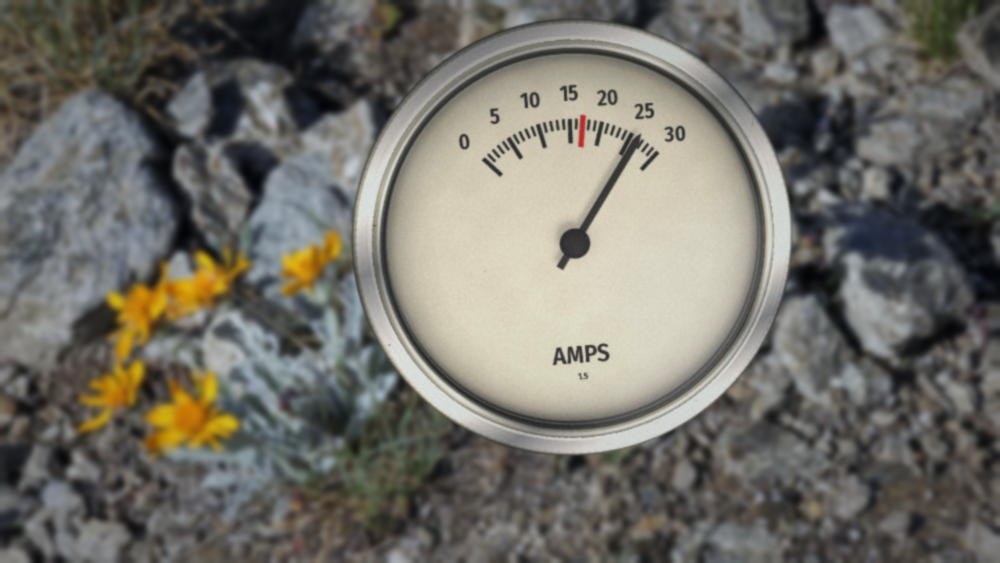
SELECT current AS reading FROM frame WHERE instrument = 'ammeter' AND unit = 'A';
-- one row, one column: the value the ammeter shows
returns 26 A
